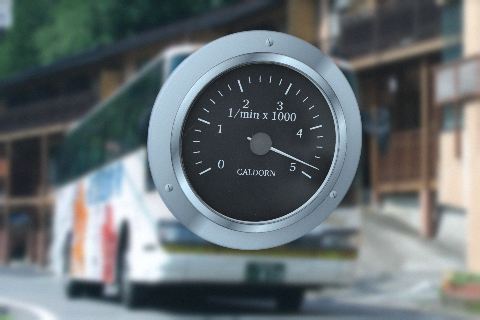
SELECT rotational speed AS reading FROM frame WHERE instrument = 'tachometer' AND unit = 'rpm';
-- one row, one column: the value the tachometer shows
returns 4800 rpm
